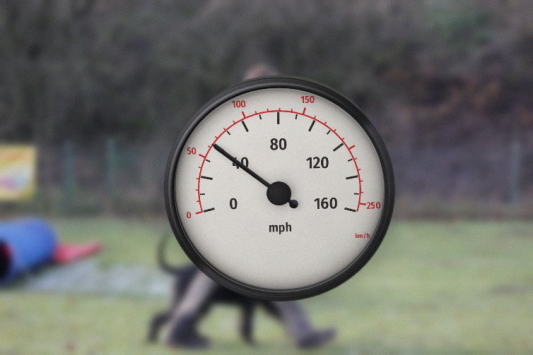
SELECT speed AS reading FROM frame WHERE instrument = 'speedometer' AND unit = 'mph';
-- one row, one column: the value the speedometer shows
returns 40 mph
